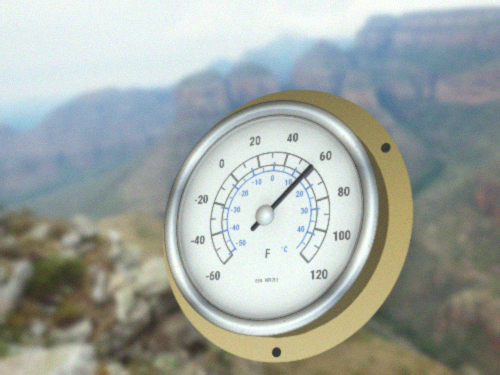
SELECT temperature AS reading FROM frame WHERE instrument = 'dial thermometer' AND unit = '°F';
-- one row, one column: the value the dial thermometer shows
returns 60 °F
